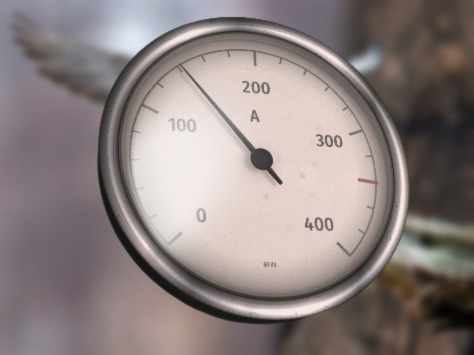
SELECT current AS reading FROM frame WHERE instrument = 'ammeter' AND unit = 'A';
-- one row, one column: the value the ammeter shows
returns 140 A
